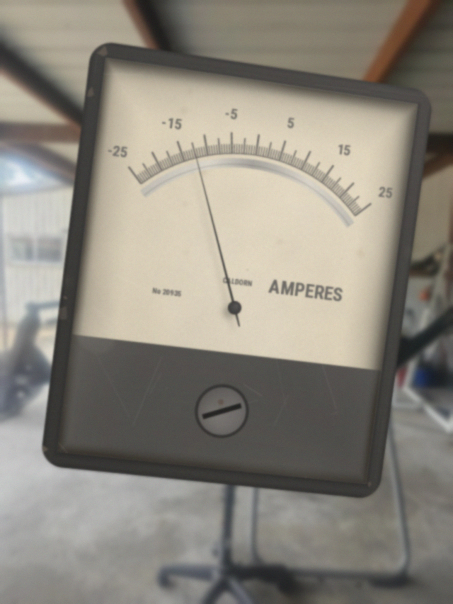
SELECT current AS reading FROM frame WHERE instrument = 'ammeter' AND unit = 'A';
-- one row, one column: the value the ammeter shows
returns -12.5 A
